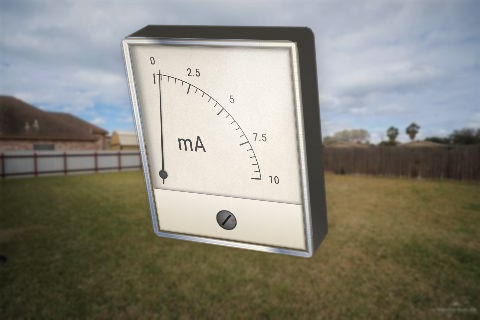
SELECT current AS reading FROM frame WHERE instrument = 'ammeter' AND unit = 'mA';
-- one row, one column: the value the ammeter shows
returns 0.5 mA
